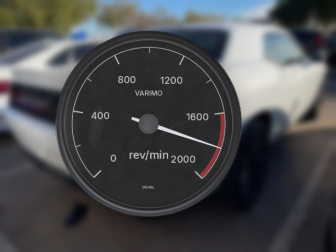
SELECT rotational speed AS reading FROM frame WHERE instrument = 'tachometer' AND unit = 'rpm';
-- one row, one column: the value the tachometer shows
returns 1800 rpm
